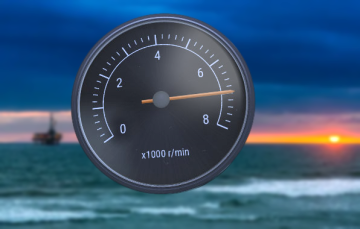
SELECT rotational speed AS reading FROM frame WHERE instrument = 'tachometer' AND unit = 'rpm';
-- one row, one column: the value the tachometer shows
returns 7000 rpm
